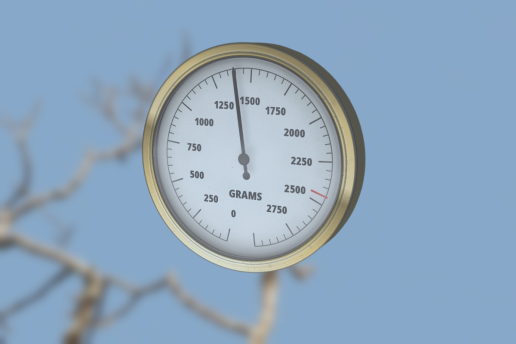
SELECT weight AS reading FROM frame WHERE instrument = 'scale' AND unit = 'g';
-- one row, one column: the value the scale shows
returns 1400 g
